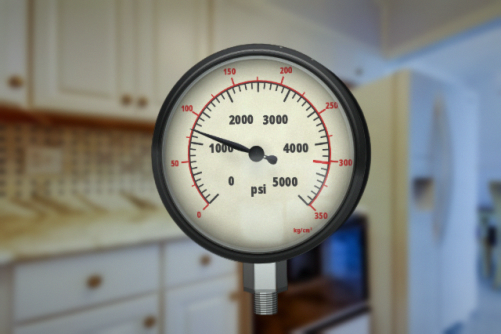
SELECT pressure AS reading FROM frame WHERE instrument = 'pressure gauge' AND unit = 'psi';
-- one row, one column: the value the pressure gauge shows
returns 1200 psi
